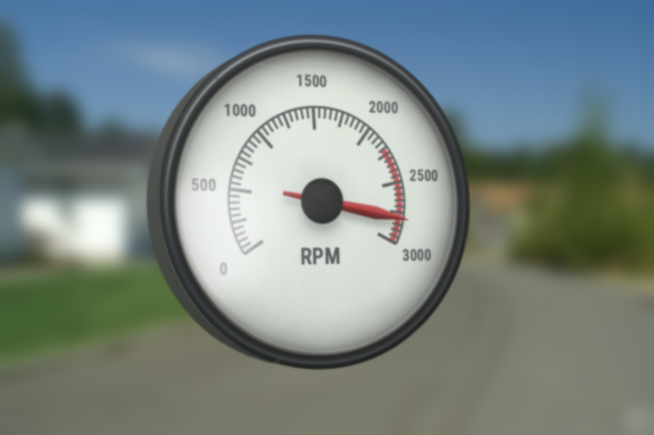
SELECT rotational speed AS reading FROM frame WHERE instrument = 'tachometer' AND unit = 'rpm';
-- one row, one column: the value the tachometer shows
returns 2800 rpm
